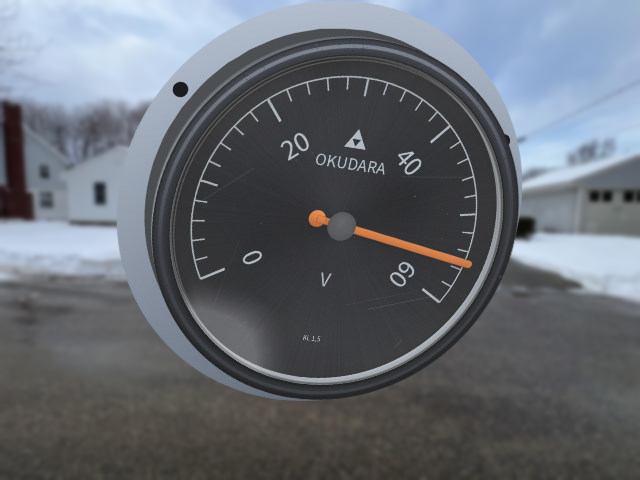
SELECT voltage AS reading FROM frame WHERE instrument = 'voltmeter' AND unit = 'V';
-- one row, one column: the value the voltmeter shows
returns 55 V
